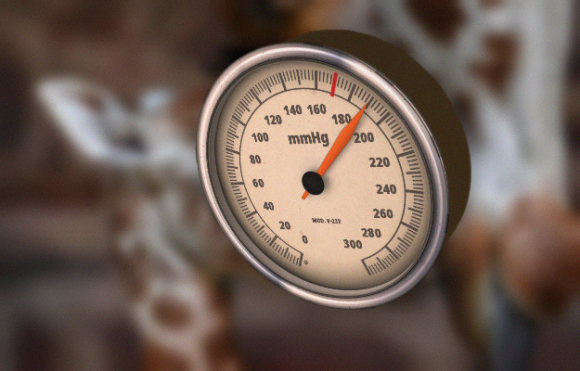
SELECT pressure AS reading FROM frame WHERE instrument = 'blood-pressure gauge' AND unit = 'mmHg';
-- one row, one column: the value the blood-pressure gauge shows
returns 190 mmHg
